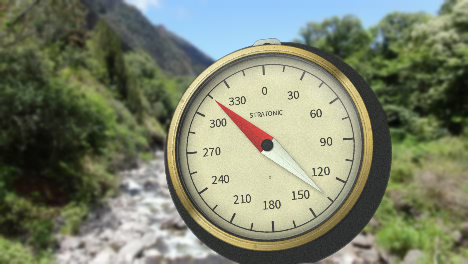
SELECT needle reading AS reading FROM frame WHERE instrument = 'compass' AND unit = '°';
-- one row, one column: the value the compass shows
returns 315 °
